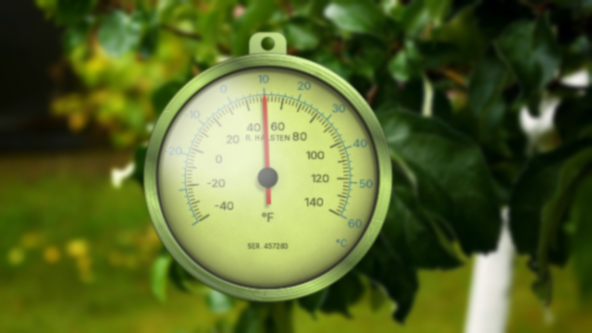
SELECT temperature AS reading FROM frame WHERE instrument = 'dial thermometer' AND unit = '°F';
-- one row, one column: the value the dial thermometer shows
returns 50 °F
